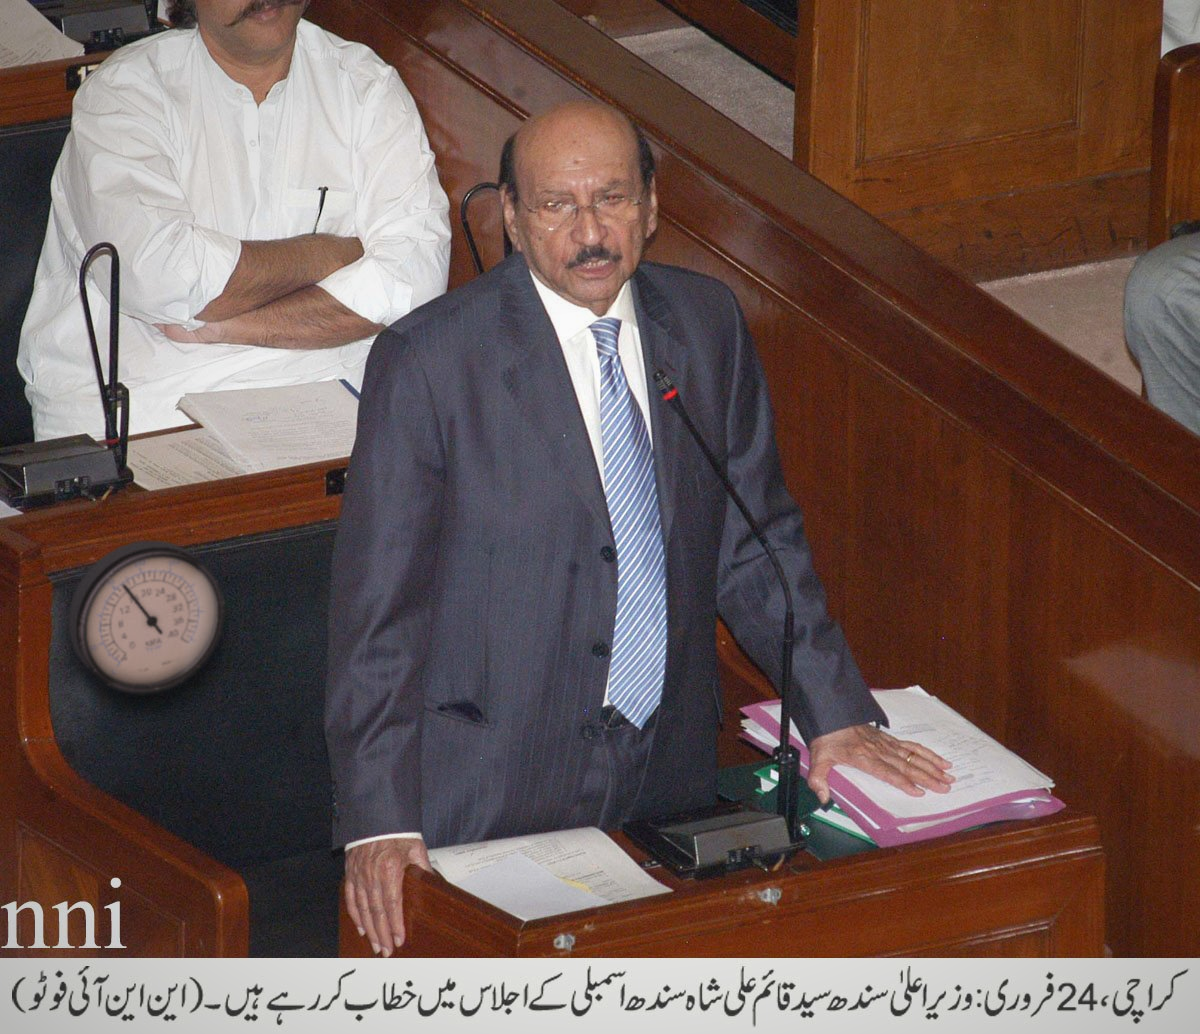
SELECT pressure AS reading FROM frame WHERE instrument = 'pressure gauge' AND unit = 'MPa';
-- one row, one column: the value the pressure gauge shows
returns 16 MPa
